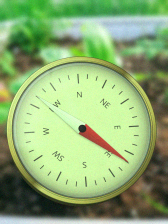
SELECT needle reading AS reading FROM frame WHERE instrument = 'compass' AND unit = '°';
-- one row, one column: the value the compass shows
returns 130 °
